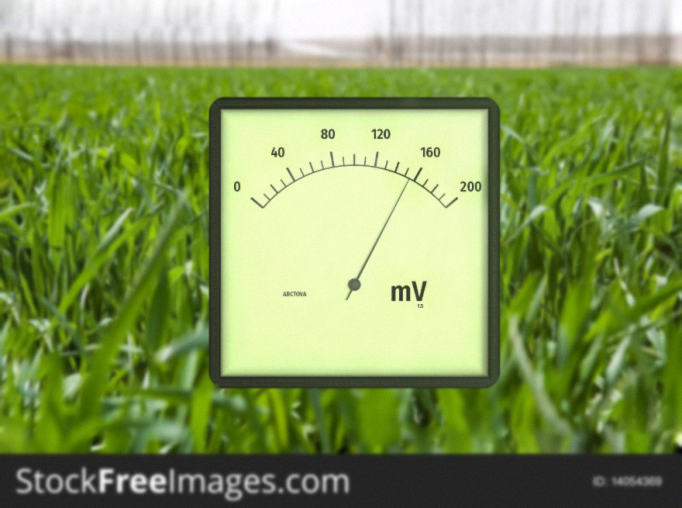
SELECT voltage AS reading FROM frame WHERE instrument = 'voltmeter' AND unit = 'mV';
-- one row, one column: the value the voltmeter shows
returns 155 mV
